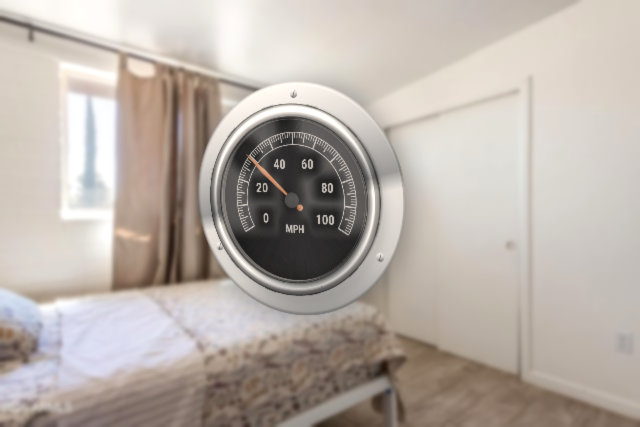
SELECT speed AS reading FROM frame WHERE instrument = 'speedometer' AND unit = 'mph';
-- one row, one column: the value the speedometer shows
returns 30 mph
